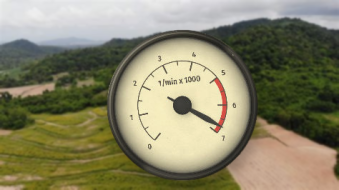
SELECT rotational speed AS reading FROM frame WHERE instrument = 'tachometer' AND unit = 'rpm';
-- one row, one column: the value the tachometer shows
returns 6750 rpm
